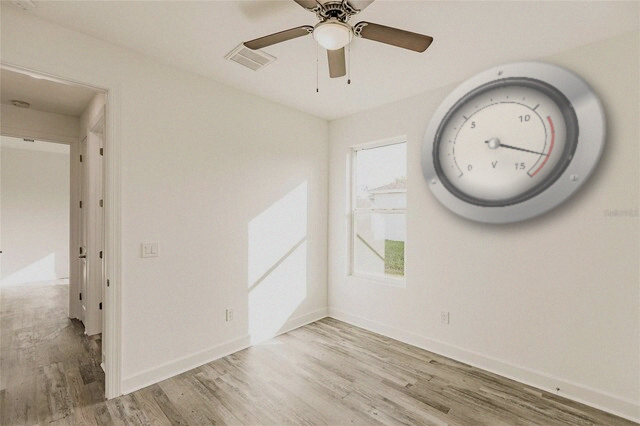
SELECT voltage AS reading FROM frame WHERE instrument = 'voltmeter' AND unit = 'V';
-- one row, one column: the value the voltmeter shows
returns 13.5 V
